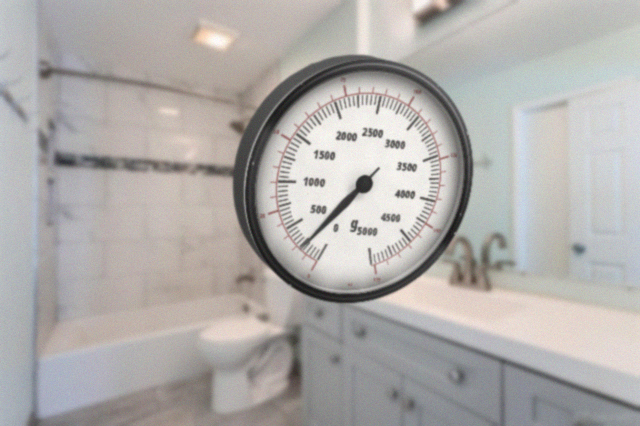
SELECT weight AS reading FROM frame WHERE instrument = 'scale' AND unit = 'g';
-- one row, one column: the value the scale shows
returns 250 g
